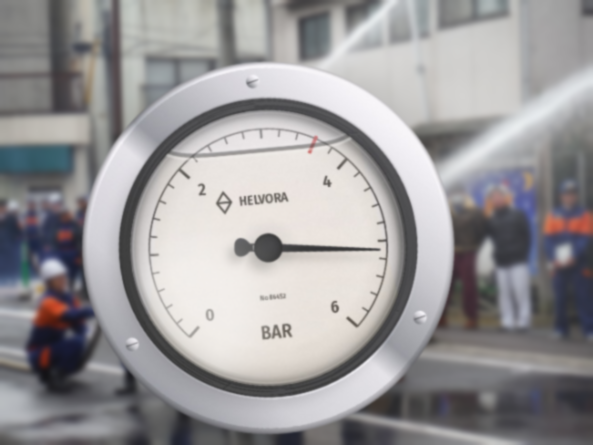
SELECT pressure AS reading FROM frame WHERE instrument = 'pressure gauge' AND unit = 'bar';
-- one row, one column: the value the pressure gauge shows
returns 5.1 bar
